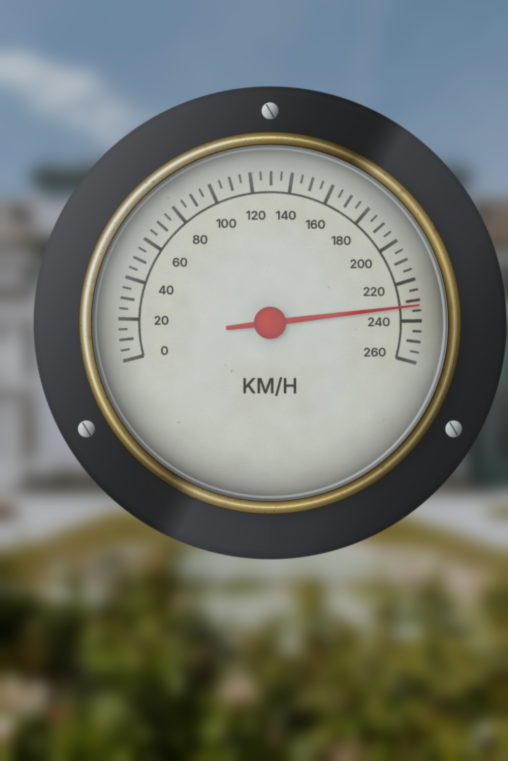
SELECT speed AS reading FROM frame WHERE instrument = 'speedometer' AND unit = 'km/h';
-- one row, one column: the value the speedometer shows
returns 232.5 km/h
